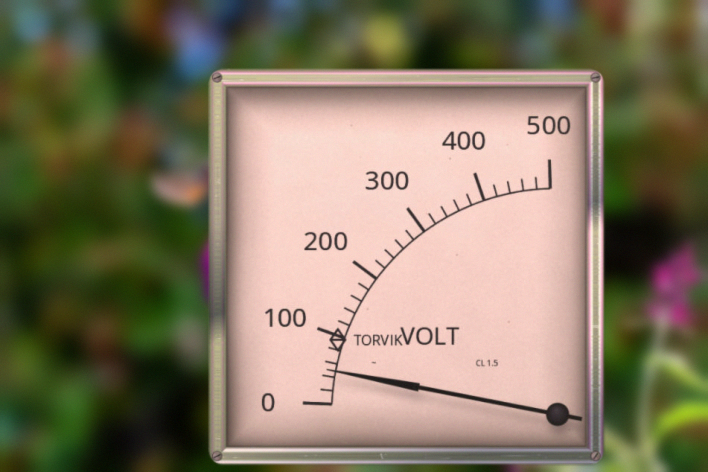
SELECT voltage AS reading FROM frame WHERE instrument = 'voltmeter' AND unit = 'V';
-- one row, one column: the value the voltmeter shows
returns 50 V
